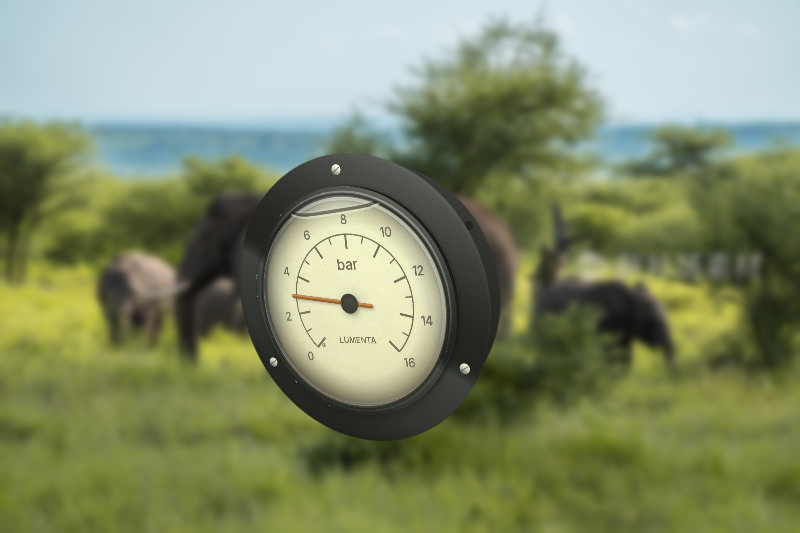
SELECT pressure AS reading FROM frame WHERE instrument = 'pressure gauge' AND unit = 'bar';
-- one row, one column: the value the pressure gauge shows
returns 3 bar
